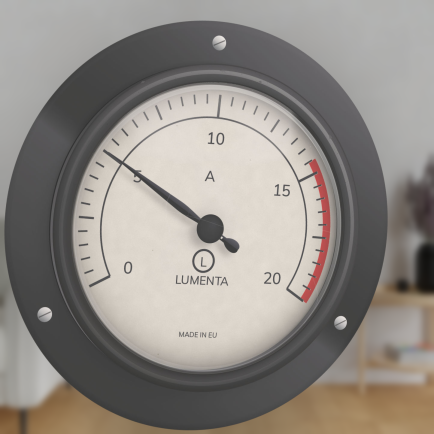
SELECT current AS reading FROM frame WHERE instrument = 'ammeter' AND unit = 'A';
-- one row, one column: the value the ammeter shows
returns 5 A
